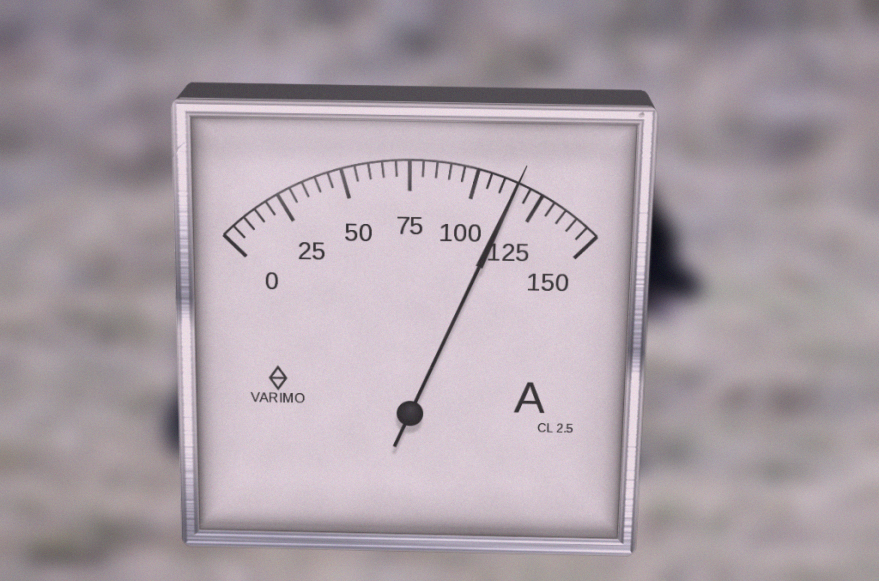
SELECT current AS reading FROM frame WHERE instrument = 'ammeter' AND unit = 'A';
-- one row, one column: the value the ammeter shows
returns 115 A
